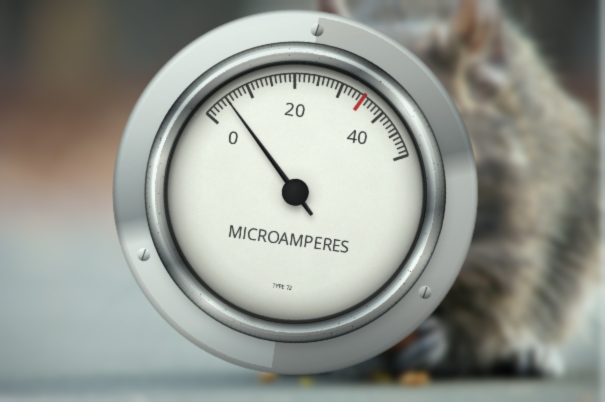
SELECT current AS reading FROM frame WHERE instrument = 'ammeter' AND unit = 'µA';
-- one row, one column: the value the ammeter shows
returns 5 µA
